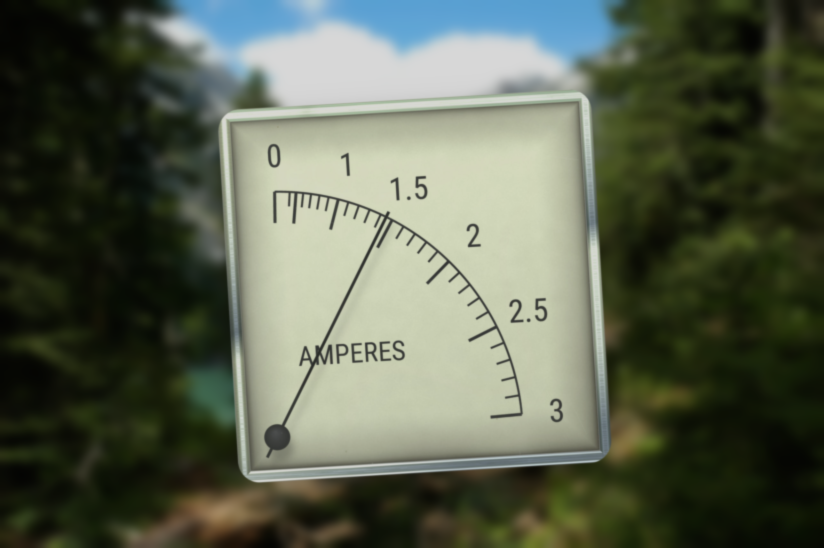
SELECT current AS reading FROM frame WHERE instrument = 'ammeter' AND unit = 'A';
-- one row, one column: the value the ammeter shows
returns 1.45 A
